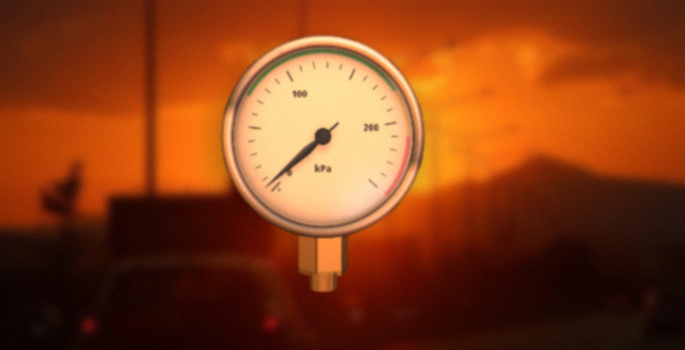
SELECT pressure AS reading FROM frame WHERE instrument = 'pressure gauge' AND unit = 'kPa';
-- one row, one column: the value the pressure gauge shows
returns 5 kPa
